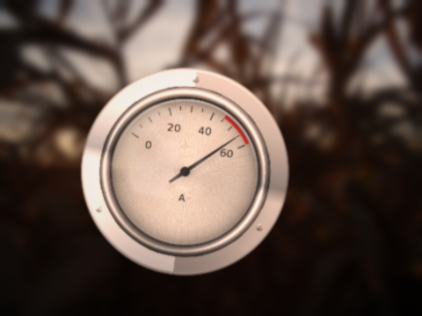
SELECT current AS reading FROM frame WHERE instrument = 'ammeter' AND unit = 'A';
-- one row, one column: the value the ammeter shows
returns 55 A
